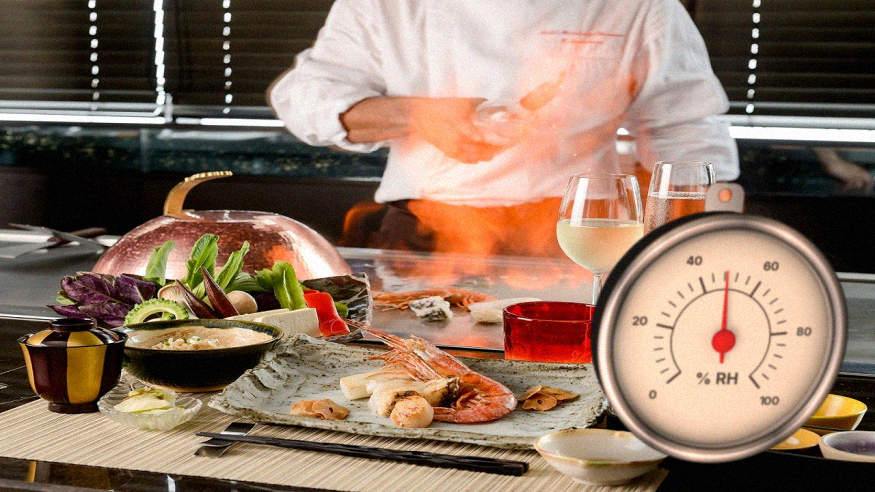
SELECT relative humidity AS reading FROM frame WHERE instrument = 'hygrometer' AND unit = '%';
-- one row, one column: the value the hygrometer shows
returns 48 %
